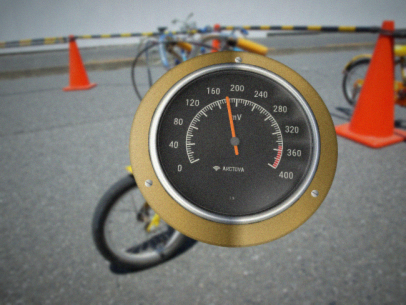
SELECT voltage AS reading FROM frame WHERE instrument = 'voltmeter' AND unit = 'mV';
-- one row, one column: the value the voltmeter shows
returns 180 mV
